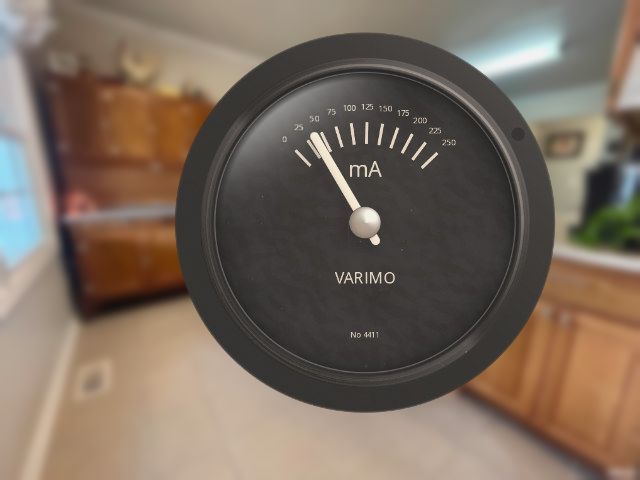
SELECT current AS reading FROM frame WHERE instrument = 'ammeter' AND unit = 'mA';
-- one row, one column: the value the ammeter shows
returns 37.5 mA
